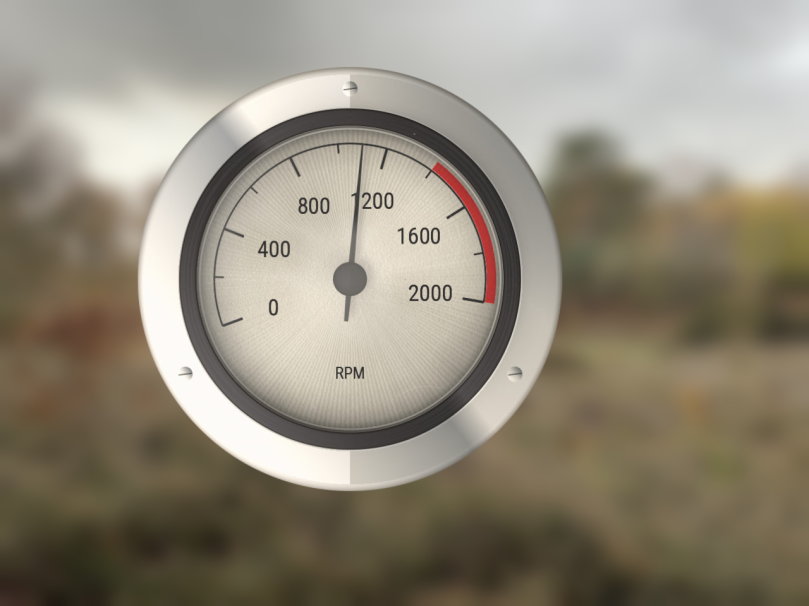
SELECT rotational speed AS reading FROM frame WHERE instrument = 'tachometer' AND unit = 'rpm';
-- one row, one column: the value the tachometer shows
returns 1100 rpm
